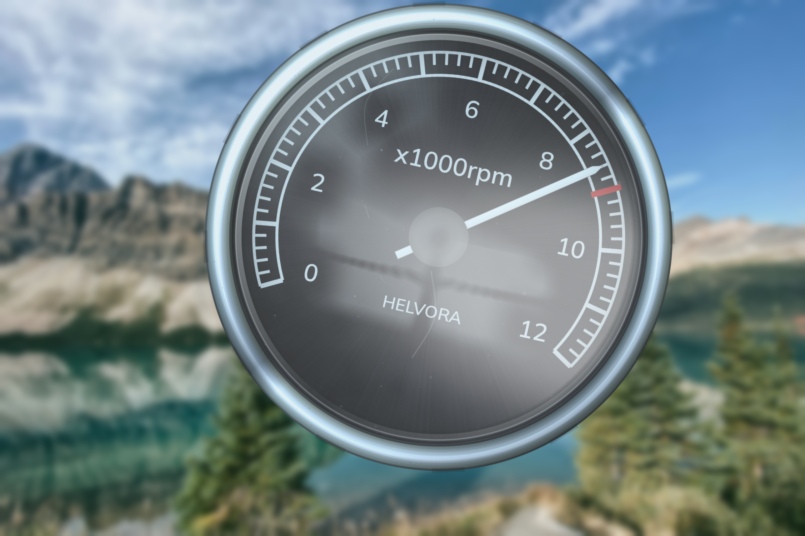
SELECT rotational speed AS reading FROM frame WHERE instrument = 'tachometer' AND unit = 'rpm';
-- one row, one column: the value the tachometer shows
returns 8600 rpm
